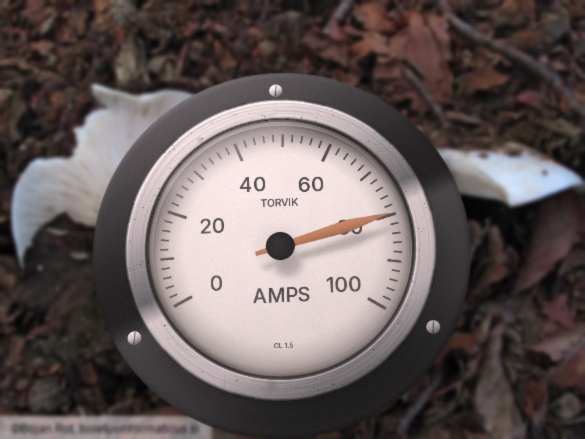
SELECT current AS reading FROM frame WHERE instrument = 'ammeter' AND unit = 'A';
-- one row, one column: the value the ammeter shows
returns 80 A
